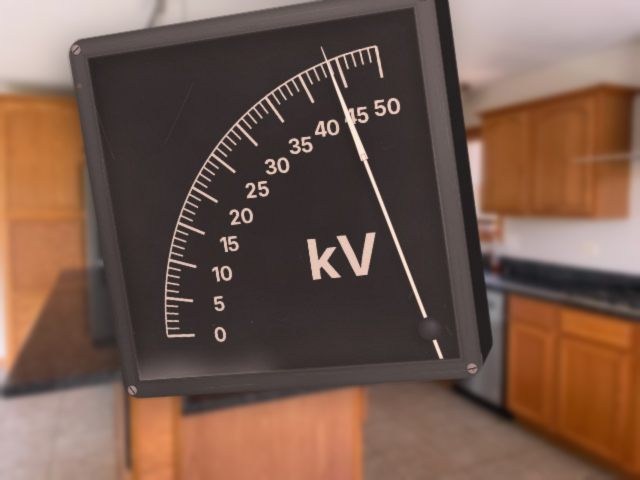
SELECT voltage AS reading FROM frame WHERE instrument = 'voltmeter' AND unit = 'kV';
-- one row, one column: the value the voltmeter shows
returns 44 kV
